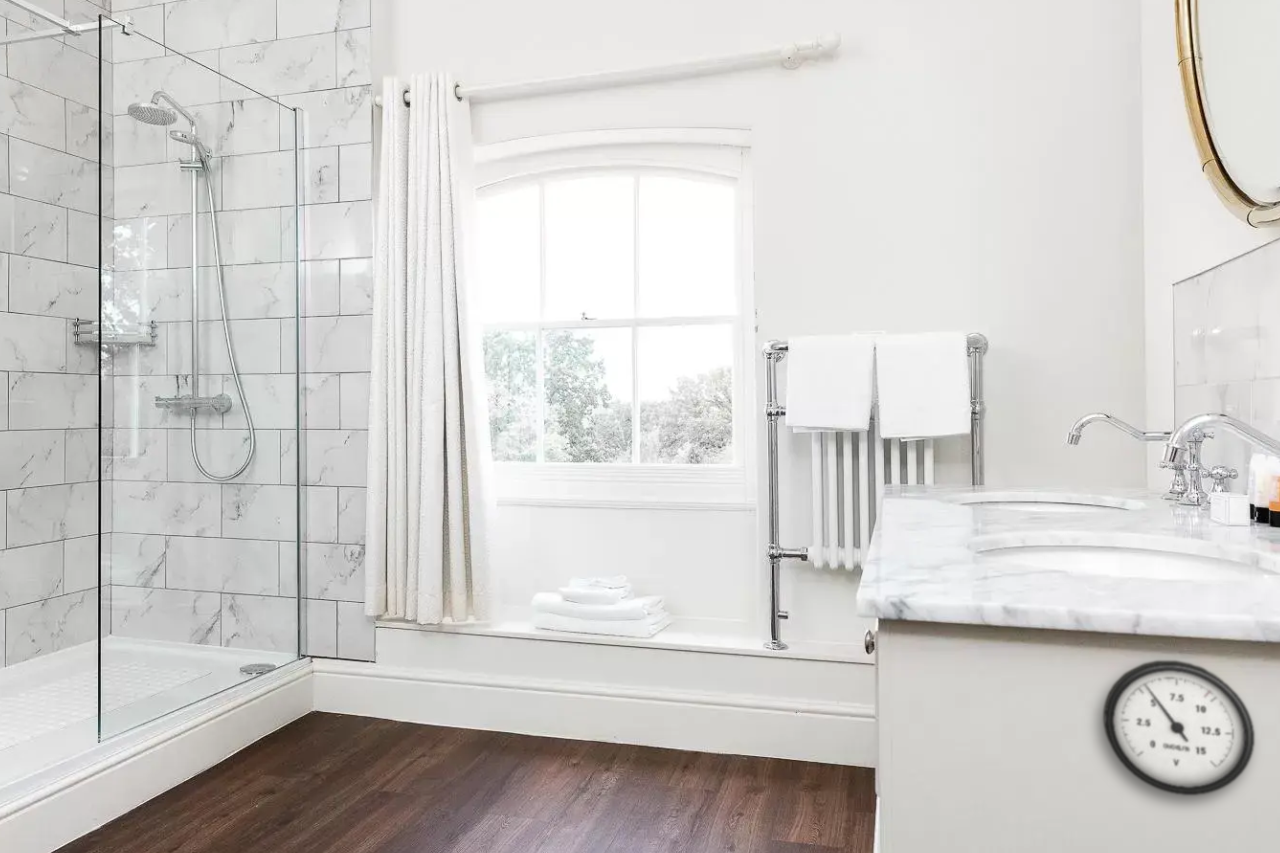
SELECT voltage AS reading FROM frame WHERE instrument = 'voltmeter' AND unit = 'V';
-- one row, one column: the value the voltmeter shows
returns 5.5 V
